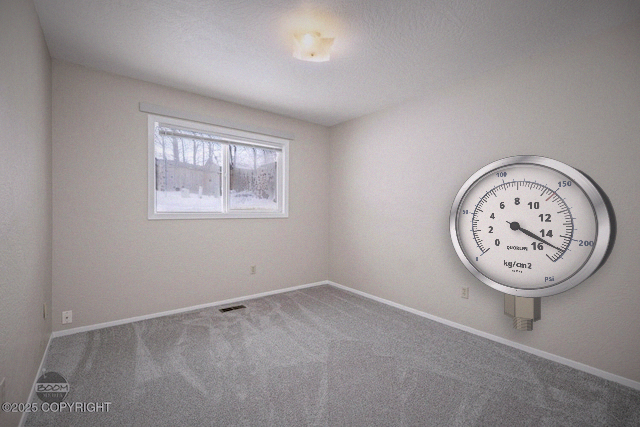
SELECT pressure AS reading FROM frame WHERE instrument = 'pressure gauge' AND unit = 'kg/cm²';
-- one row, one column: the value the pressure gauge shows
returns 15 kg/cm²
